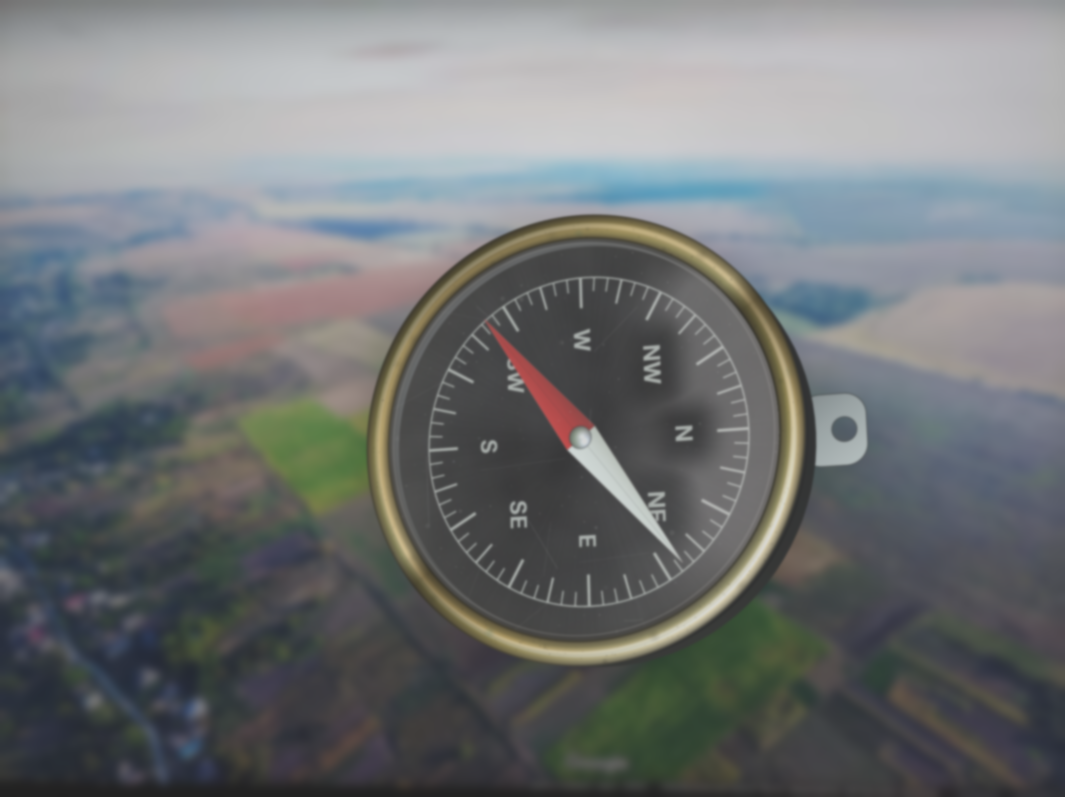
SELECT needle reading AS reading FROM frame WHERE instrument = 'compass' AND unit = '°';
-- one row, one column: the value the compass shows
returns 232.5 °
